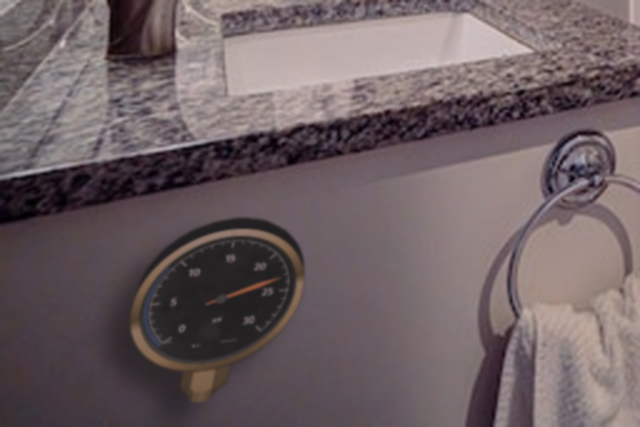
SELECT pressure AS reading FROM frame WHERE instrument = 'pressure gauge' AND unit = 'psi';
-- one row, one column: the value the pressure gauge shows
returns 23 psi
